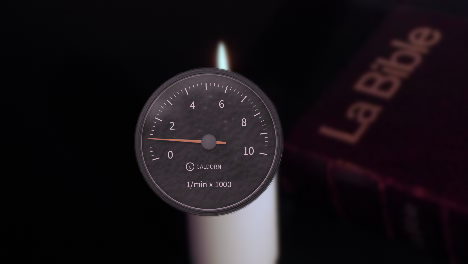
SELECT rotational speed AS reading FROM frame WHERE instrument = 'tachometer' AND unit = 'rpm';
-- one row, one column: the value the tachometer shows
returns 1000 rpm
